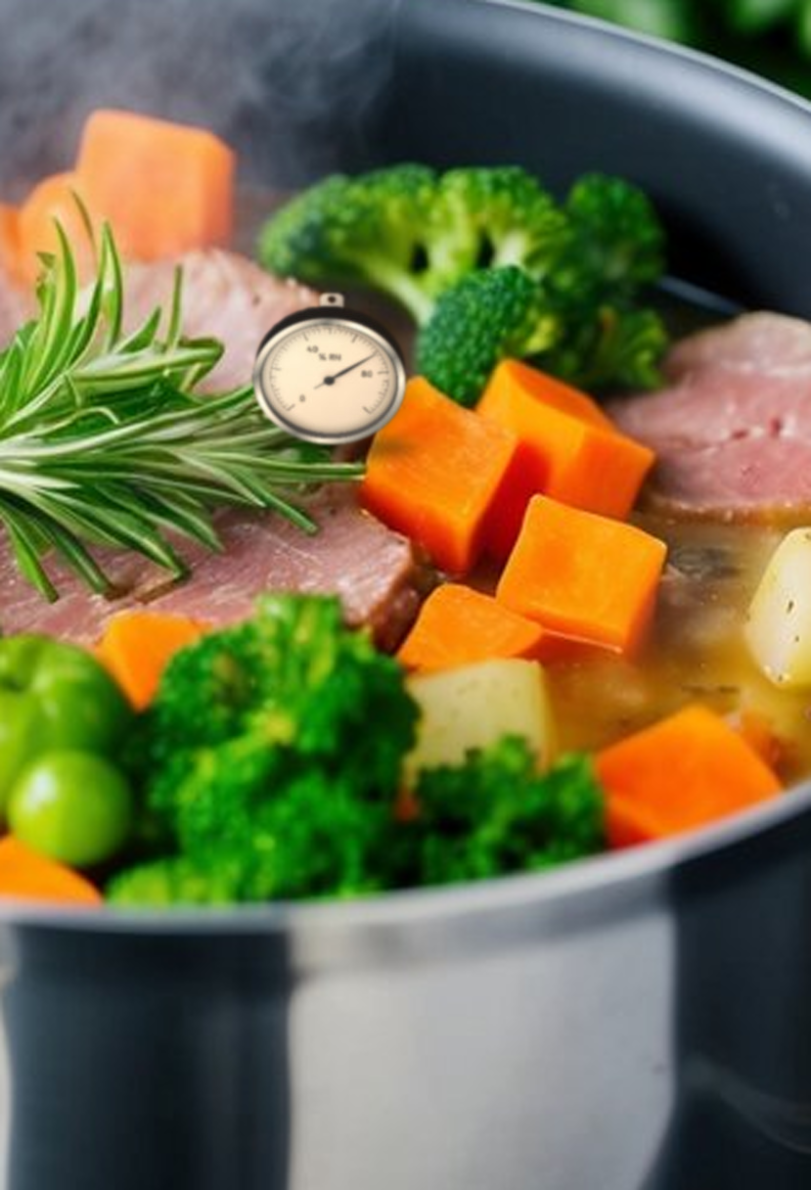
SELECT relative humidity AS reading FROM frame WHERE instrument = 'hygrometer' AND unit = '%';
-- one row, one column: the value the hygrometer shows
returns 70 %
